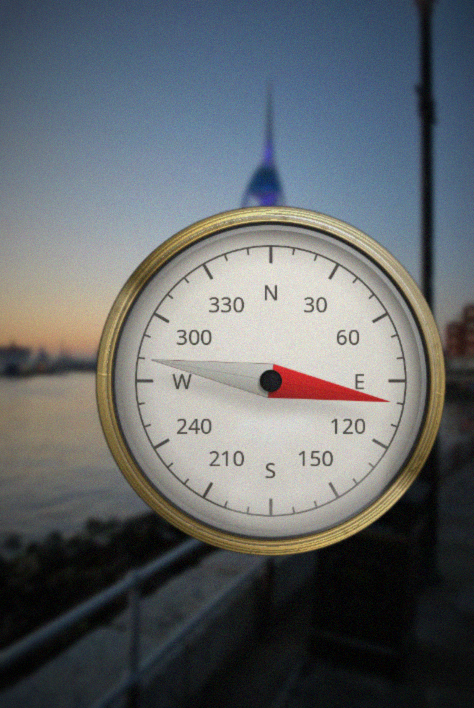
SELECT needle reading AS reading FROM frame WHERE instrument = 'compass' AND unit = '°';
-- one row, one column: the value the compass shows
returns 100 °
